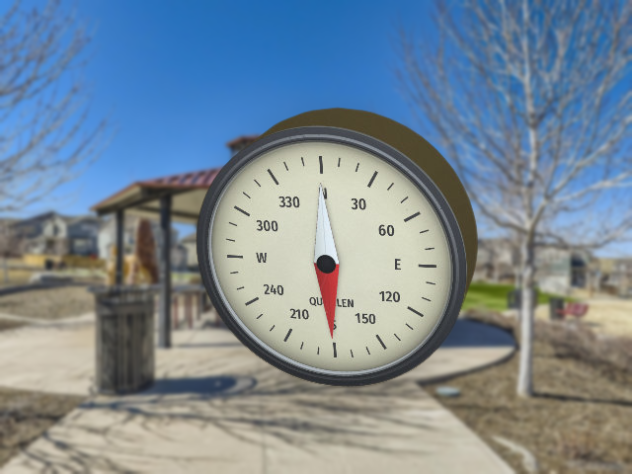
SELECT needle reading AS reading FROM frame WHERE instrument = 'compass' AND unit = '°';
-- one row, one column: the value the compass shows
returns 180 °
